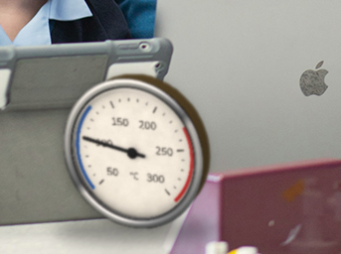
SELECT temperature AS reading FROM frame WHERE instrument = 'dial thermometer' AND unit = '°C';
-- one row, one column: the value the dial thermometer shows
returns 100 °C
